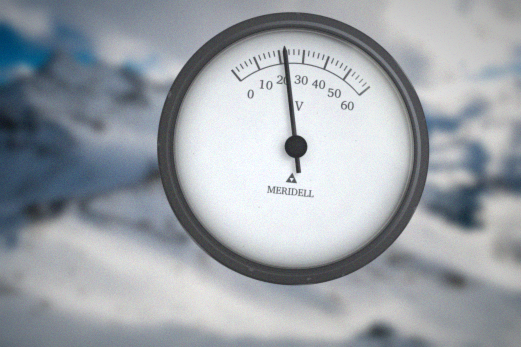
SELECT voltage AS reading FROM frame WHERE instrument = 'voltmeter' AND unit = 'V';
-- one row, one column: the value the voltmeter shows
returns 22 V
